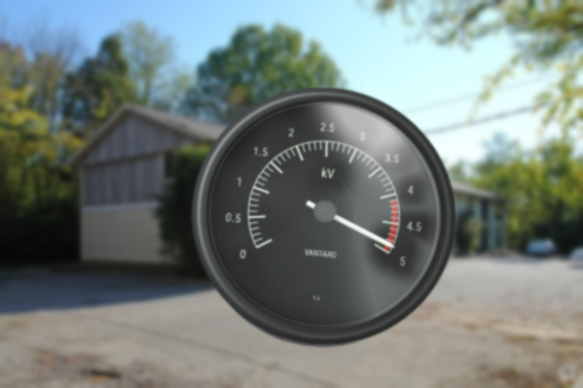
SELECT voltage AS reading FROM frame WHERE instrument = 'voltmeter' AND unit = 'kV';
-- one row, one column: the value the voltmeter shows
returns 4.9 kV
